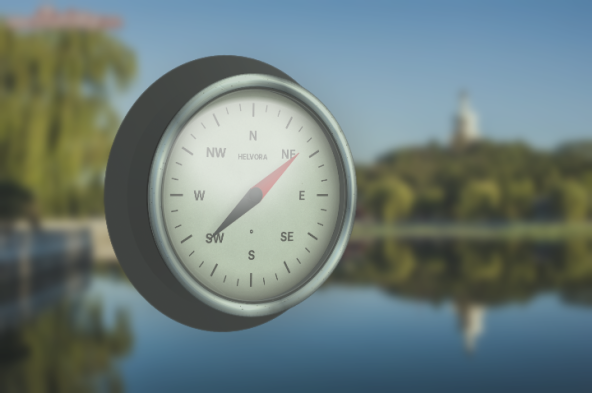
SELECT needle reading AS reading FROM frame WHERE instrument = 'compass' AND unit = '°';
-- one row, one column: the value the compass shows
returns 50 °
